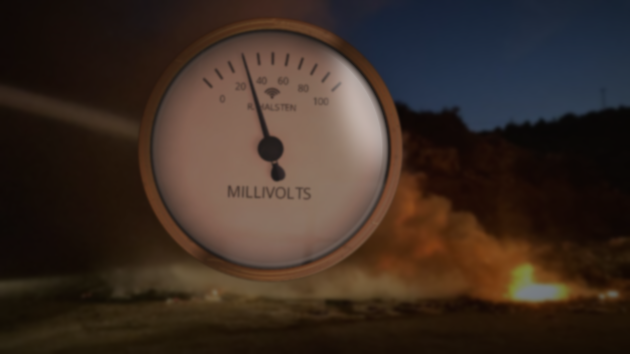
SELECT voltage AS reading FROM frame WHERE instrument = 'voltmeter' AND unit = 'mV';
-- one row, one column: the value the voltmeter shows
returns 30 mV
